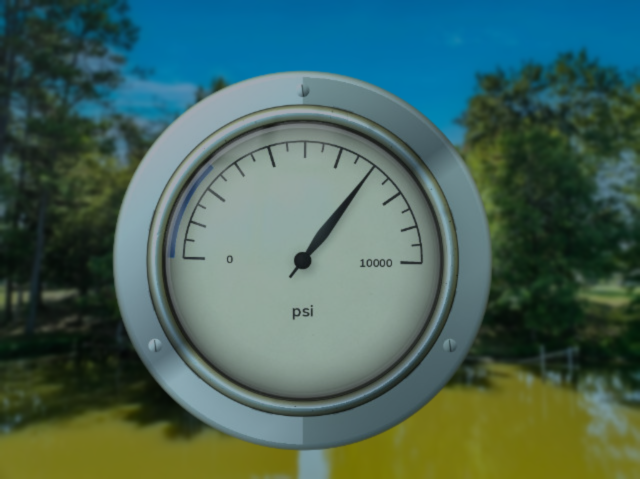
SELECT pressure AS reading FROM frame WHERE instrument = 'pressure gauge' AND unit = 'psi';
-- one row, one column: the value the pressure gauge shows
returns 7000 psi
